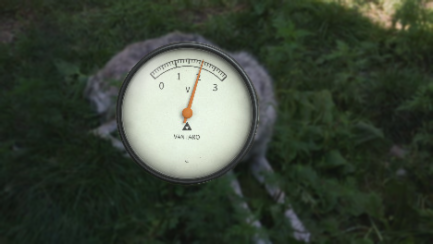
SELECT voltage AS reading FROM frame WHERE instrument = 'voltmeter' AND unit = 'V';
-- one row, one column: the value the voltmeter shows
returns 2 V
